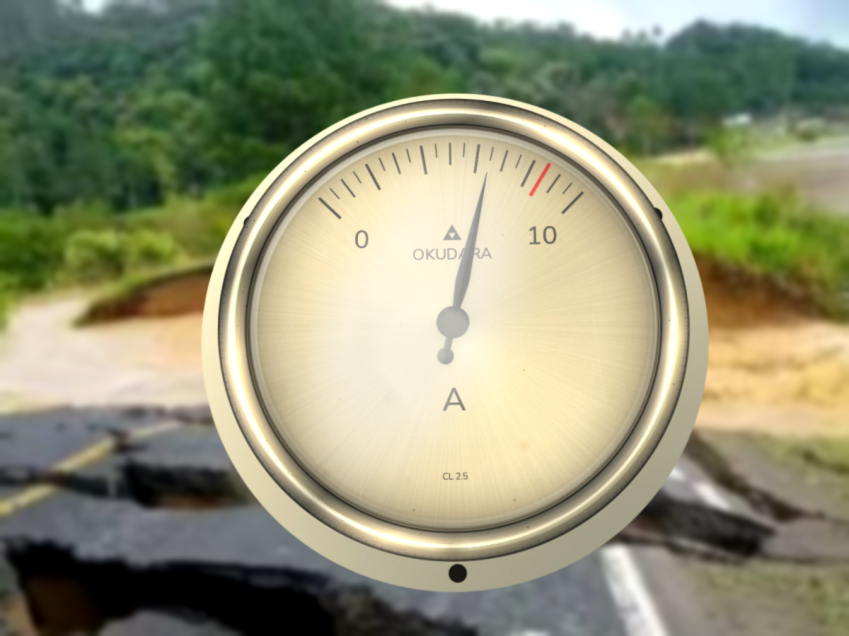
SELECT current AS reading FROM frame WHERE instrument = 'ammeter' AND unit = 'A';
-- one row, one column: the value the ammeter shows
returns 6.5 A
